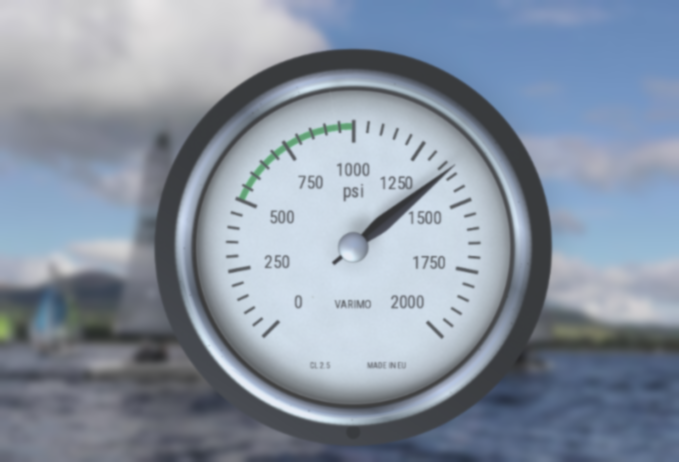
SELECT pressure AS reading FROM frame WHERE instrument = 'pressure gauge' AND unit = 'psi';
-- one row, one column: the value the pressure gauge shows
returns 1375 psi
